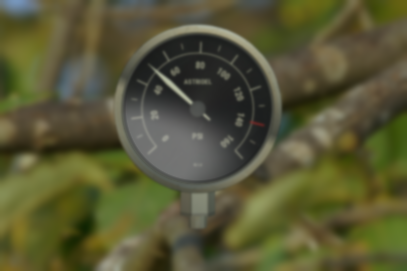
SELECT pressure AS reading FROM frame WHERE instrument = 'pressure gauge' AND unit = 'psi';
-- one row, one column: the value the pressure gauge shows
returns 50 psi
